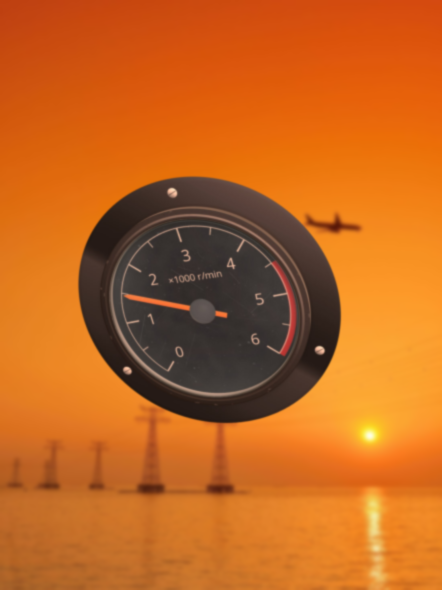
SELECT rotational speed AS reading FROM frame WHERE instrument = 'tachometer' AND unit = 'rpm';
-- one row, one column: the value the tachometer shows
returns 1500 rpm
